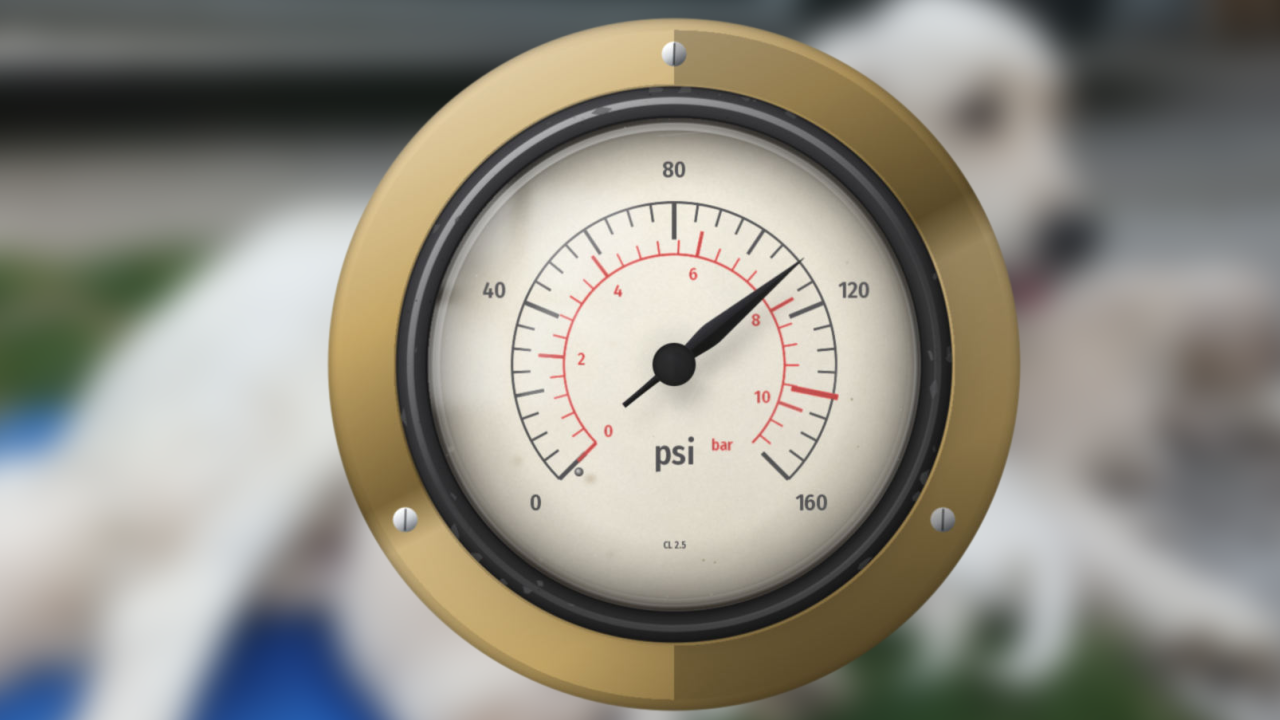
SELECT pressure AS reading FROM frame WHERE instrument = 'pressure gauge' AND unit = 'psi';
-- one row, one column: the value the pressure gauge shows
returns 110 psi
